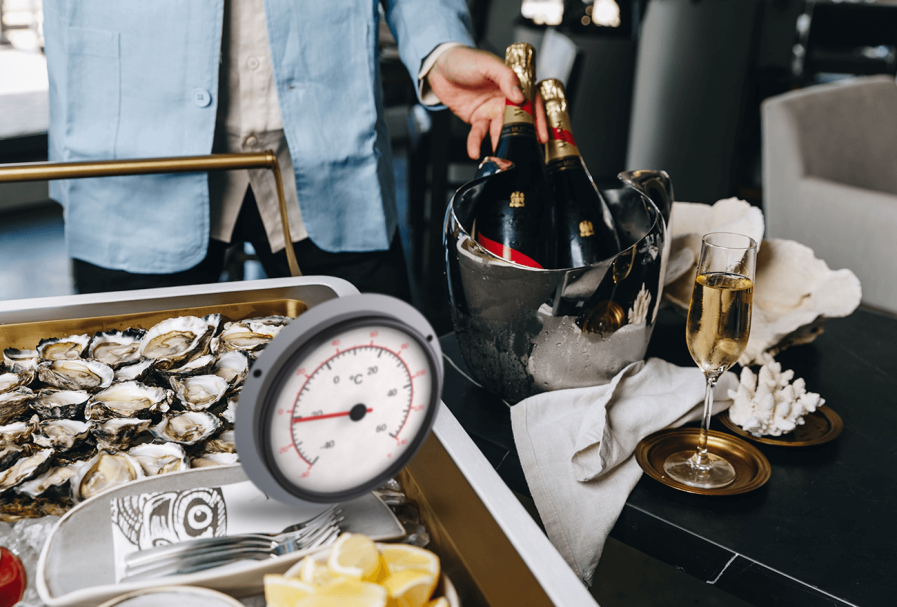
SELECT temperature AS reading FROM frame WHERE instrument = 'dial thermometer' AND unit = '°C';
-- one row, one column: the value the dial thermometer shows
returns -20 °C
